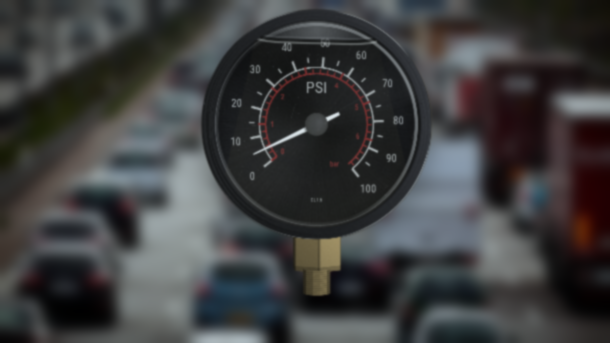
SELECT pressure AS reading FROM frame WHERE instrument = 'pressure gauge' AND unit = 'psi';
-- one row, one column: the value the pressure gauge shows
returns 5 psi
